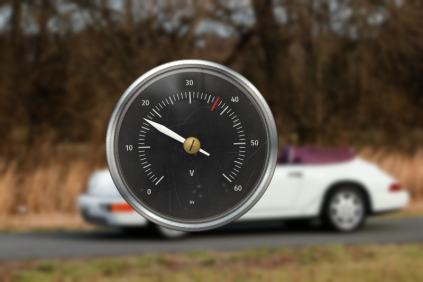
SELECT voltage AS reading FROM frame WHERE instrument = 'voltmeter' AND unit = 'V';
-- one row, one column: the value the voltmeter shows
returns 17 V
